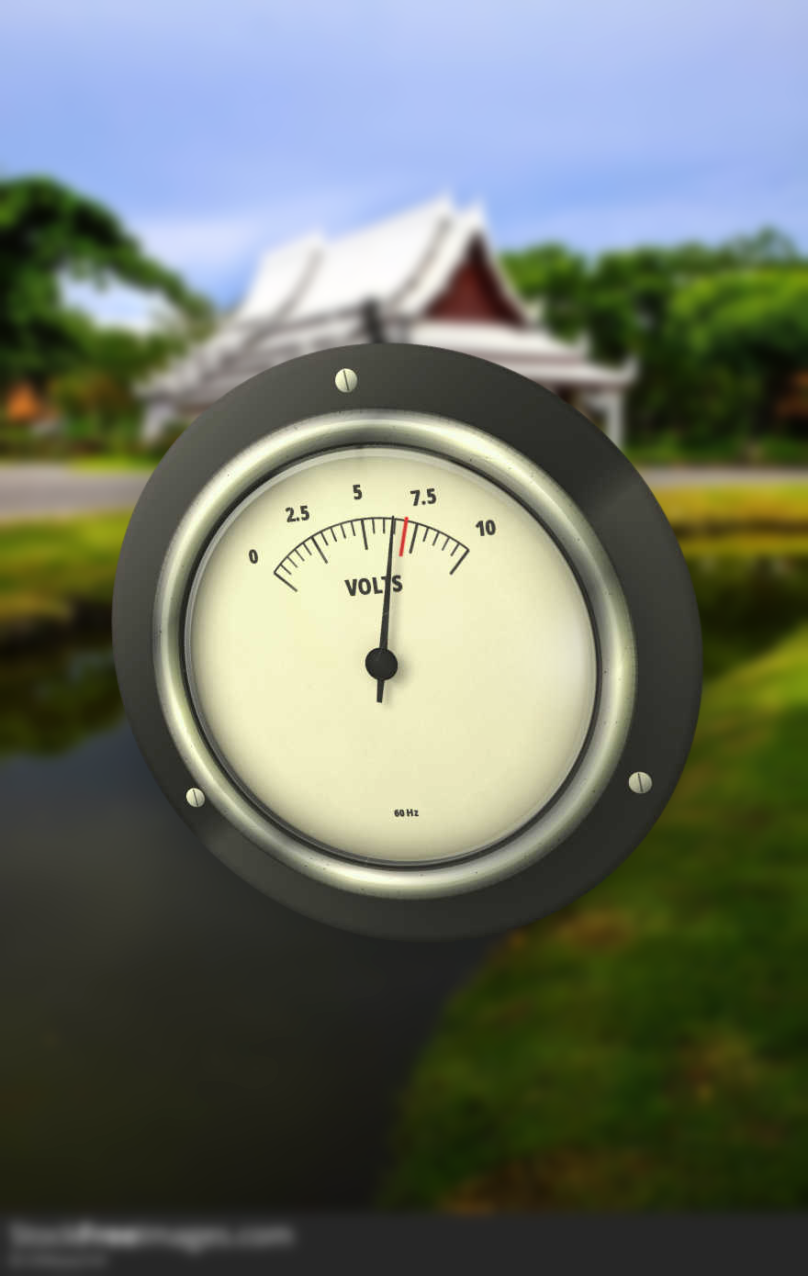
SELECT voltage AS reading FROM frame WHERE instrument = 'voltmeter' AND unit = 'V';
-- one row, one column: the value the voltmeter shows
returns 6.5 V
